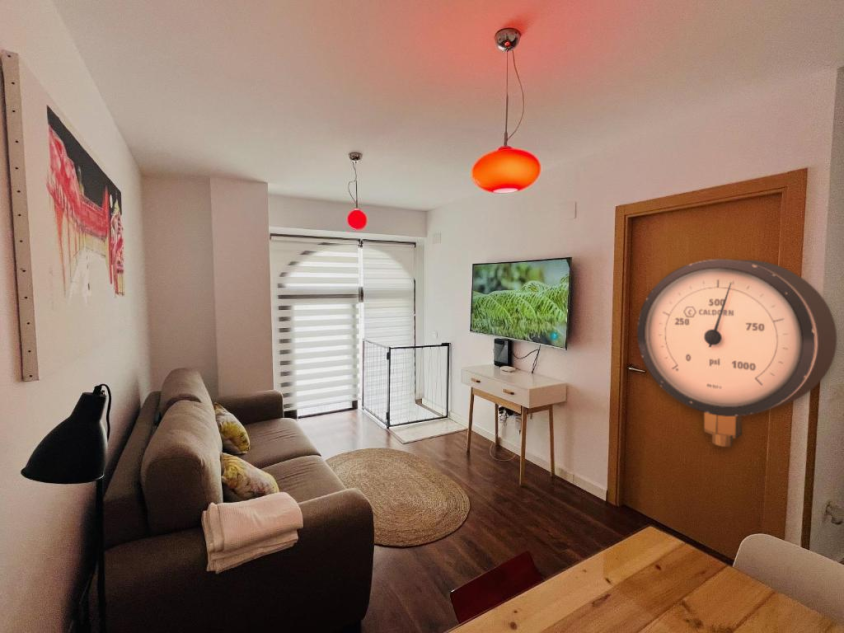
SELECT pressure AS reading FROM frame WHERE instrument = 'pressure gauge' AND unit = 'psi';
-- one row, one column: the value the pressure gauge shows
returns 550 psi
